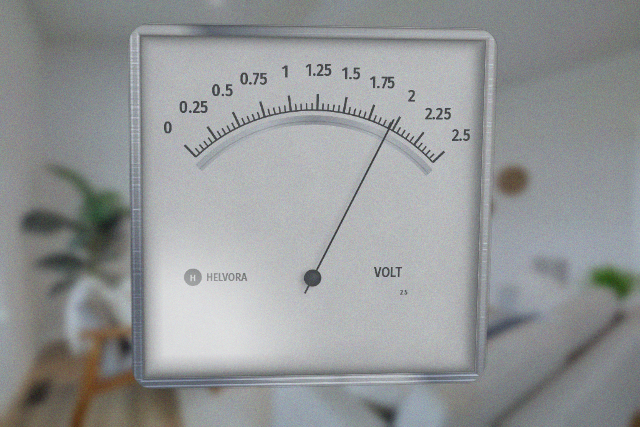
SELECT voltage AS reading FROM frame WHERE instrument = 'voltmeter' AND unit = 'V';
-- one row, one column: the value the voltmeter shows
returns 1.95 V
